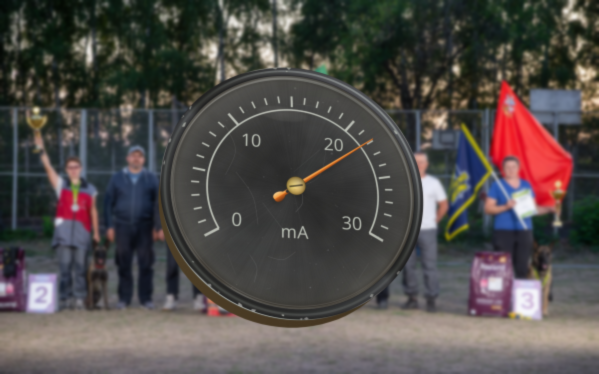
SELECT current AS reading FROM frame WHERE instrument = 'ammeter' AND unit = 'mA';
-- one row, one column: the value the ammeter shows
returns 22 mA
